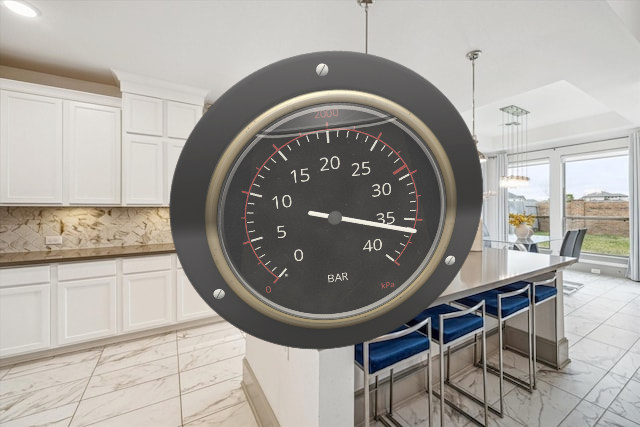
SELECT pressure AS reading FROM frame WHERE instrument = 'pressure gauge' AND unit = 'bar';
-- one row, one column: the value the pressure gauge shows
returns 36 bar
